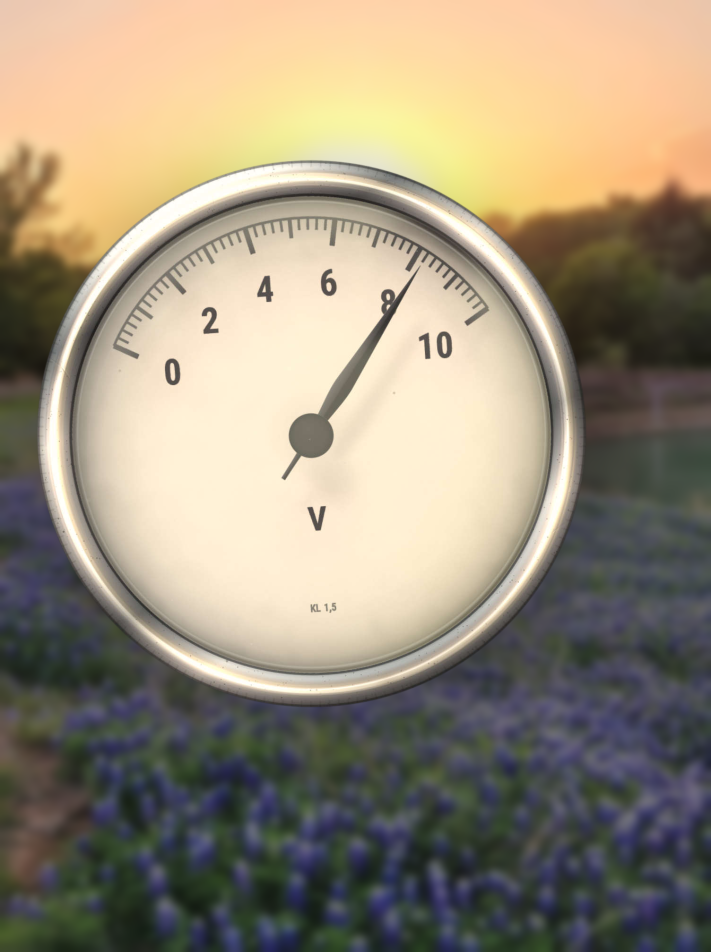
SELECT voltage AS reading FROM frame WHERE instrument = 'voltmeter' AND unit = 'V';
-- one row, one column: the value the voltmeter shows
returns 8.2 V
